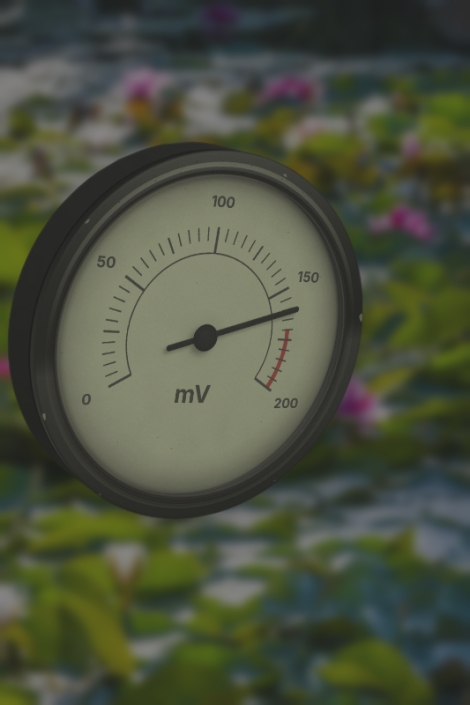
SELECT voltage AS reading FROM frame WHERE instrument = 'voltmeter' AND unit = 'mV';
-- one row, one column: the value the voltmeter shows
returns 160 mV
